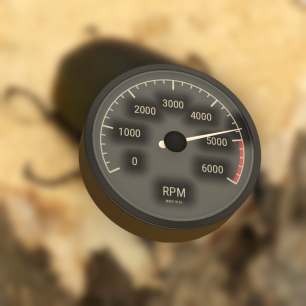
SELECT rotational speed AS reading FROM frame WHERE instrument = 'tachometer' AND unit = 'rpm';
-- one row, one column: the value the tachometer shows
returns 4800 rpm
